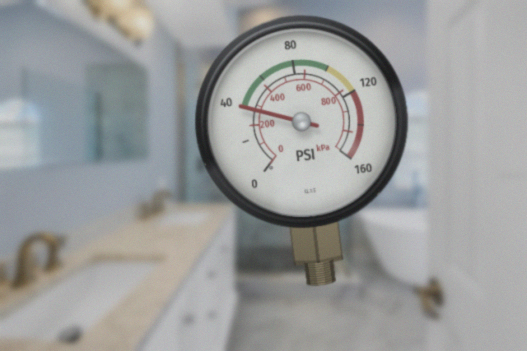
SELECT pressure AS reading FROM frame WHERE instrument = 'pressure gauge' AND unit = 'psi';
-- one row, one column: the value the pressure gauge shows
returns 40 psi
